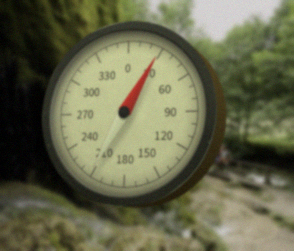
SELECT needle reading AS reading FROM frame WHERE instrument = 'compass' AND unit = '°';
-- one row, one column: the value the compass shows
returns 30 °
